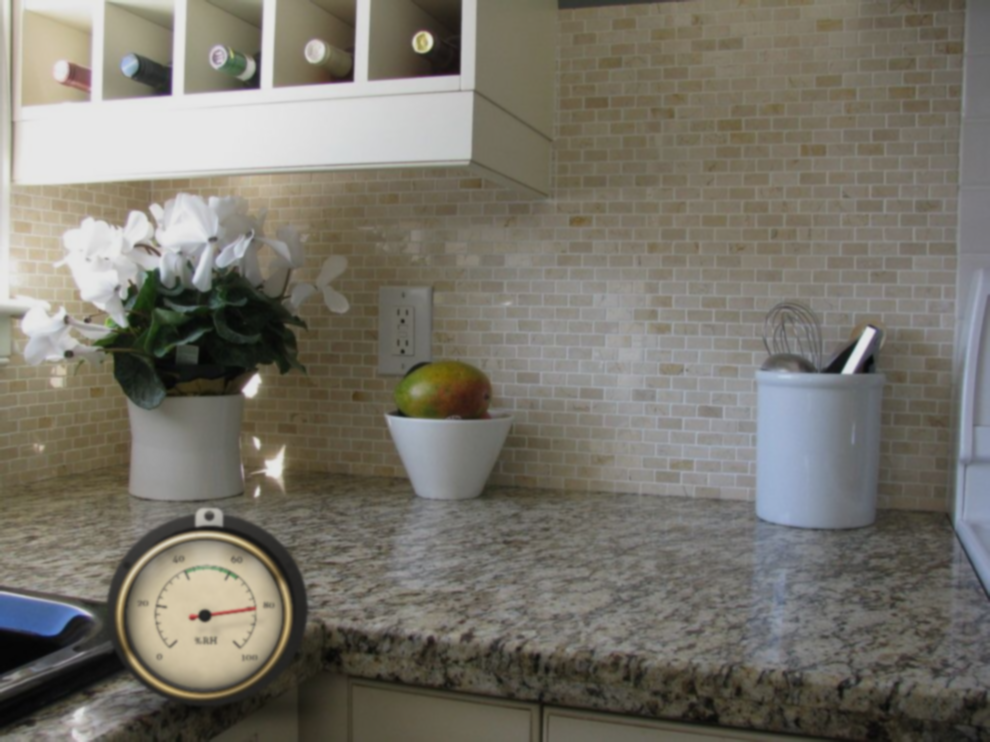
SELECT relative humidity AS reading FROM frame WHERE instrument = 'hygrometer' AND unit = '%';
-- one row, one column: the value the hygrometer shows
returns 80 %
